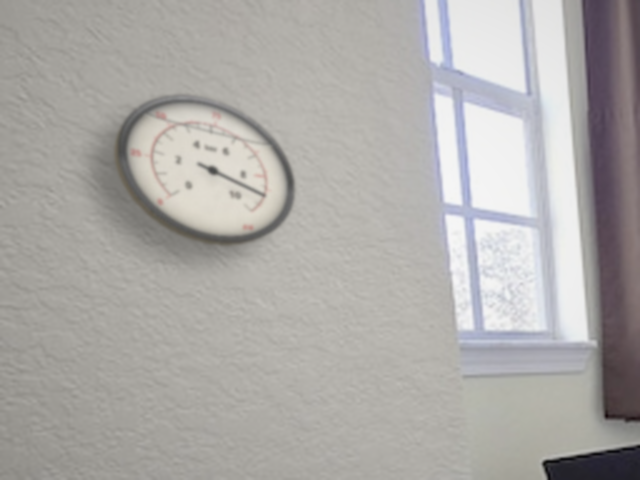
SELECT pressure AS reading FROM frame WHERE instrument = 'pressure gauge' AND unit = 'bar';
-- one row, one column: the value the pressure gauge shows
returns 9 bar
